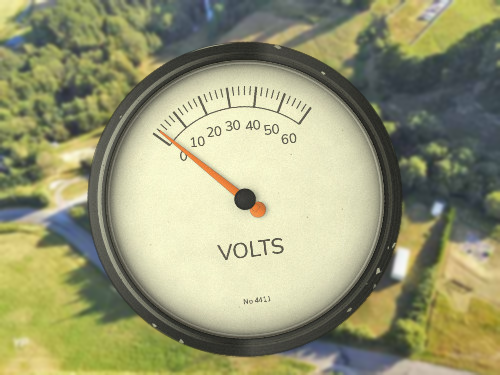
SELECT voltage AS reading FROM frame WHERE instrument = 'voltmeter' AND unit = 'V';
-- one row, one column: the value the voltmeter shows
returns 2 V
